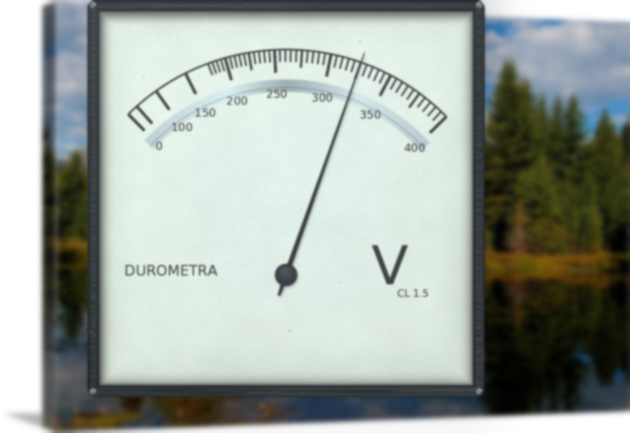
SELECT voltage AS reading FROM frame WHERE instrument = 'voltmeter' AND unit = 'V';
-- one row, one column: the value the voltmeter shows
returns 325 V
